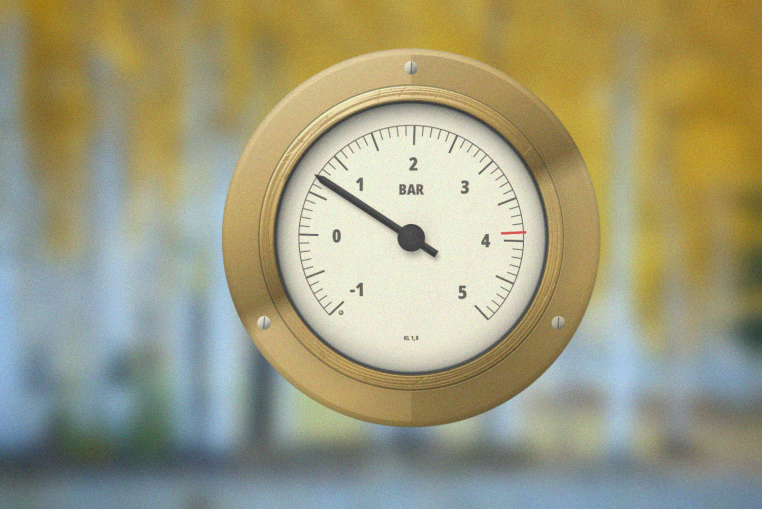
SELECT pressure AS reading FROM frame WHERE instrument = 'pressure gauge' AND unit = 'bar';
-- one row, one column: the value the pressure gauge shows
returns 0.7 bar
